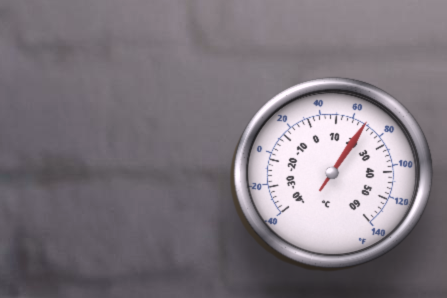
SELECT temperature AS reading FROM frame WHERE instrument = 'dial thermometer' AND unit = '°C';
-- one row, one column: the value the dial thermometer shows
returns 20 °C
